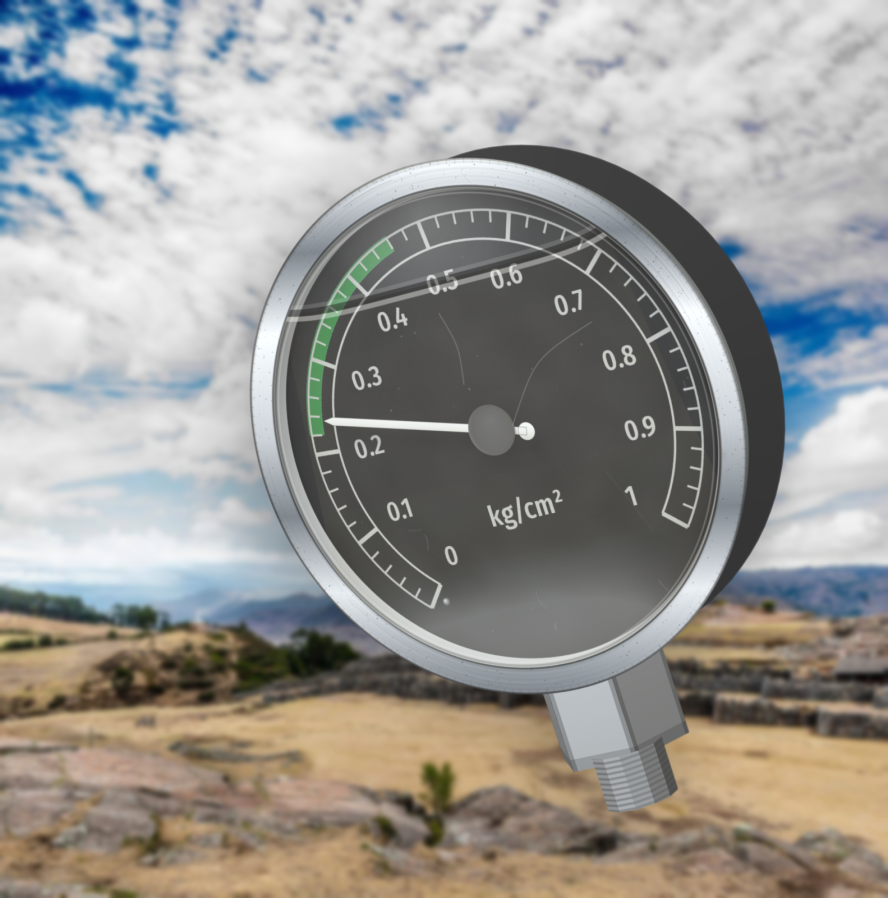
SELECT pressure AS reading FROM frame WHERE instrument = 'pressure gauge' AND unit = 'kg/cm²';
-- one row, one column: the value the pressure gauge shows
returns 0.24 kg/cm²
